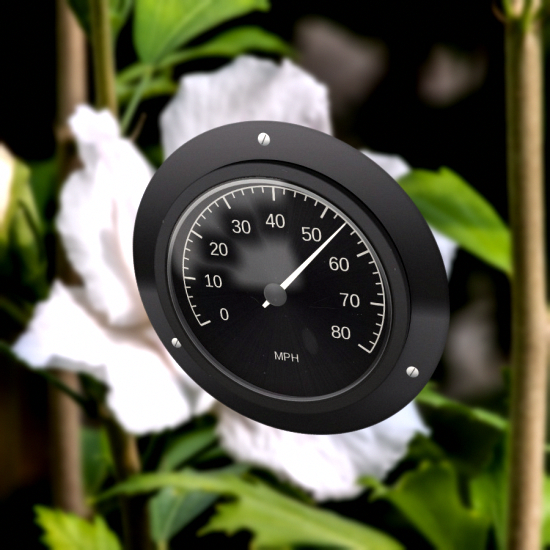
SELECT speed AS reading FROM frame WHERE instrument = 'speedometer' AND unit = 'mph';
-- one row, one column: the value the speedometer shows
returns 54 mph
